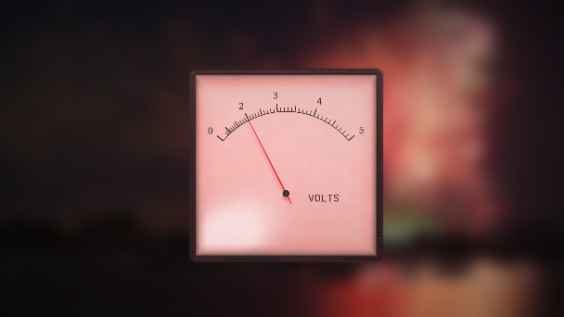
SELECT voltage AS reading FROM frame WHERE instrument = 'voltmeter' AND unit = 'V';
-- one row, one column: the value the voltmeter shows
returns 2 V
